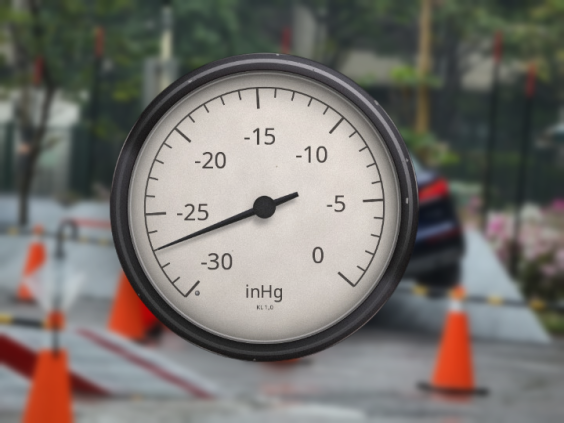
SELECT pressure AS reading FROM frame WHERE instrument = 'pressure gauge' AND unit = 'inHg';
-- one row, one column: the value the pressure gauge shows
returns -27 inHg
